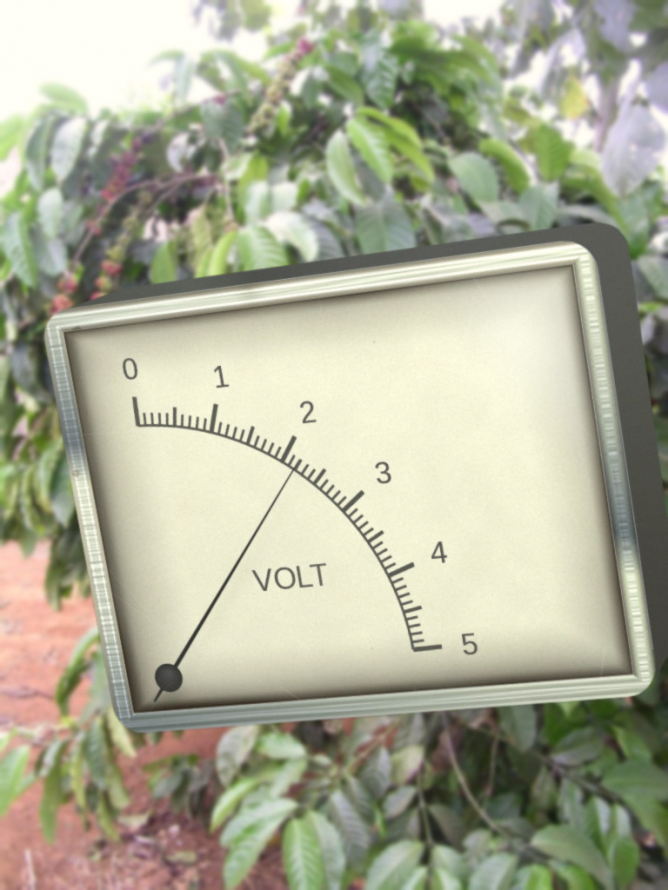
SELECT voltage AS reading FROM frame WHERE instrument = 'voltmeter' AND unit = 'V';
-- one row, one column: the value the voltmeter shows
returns 2.2 V
